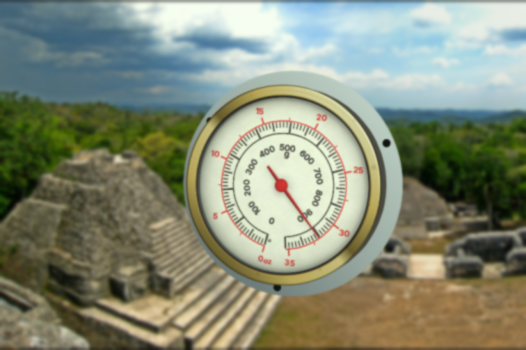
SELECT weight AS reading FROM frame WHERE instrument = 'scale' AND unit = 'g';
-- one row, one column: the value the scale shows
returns 900 g
